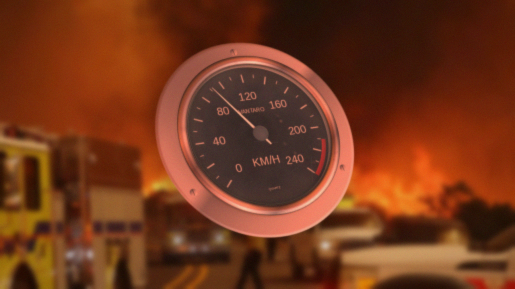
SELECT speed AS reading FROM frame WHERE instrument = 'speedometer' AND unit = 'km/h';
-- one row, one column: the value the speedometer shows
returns 90 km/h
